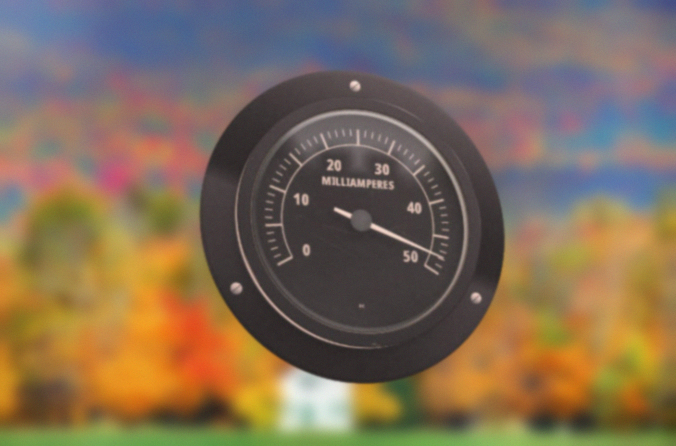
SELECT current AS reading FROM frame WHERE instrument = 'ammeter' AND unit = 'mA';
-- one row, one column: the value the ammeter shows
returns 48 mA
